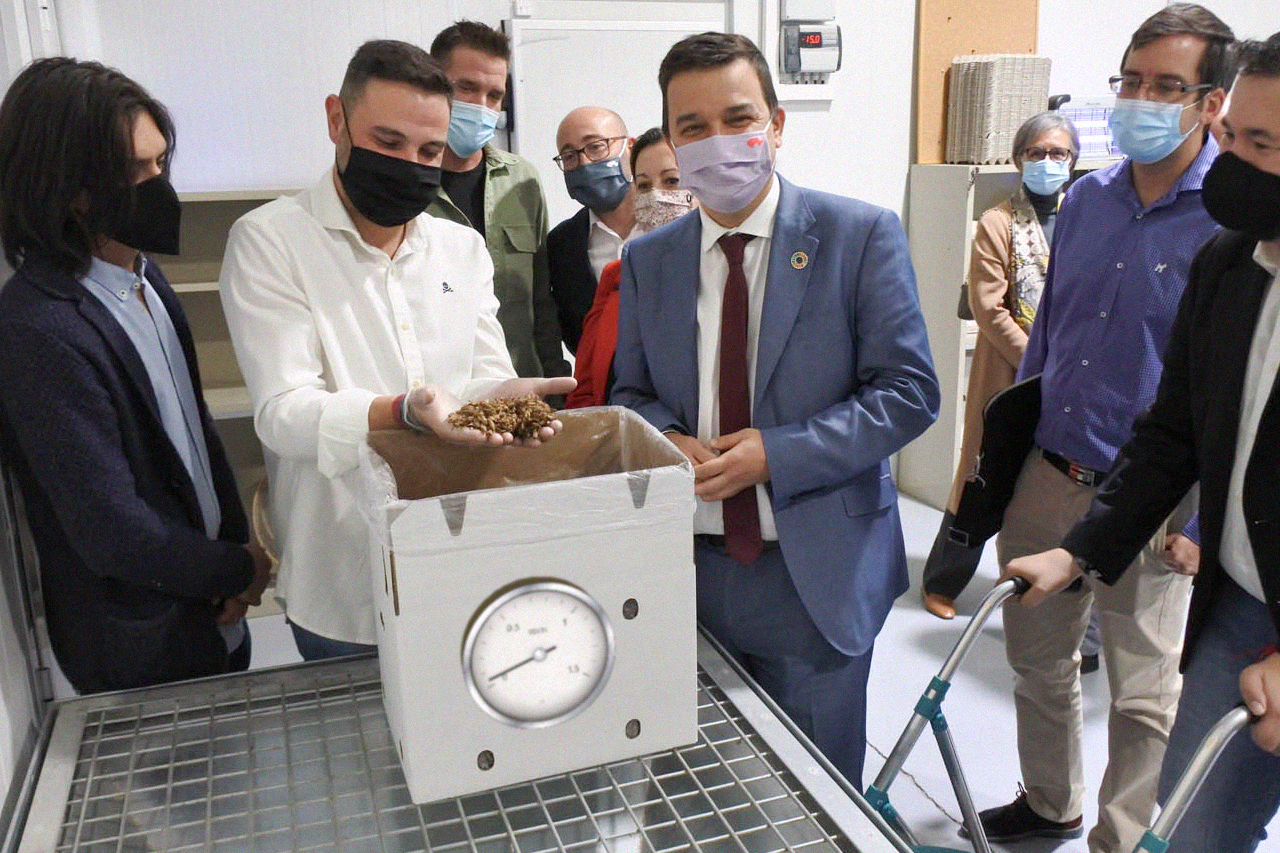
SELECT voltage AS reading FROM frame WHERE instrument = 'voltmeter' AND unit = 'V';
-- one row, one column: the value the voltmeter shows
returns 0.05 V
